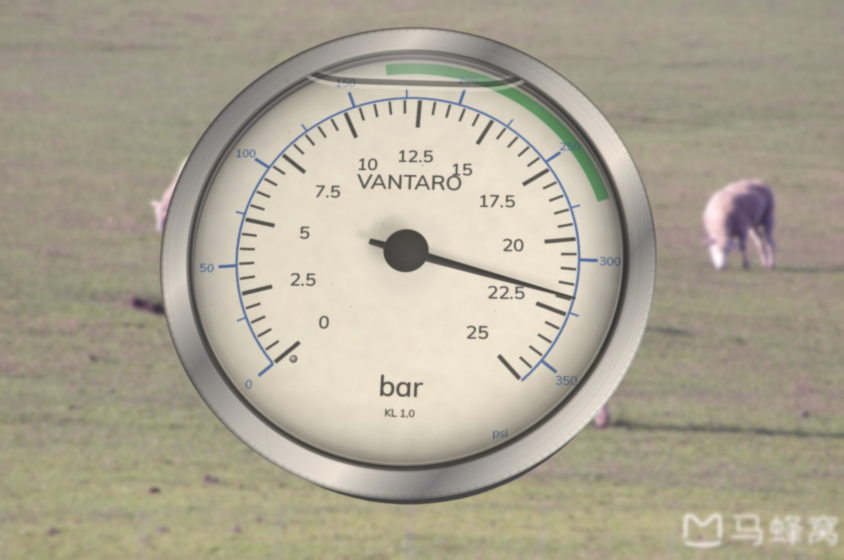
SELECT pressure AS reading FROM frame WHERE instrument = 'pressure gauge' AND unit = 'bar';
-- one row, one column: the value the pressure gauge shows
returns 22 bar
